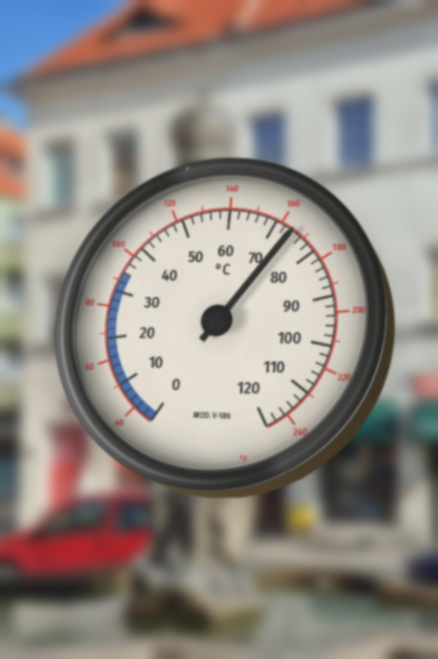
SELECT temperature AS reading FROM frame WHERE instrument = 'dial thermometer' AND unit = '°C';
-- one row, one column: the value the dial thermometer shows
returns 74 °C
